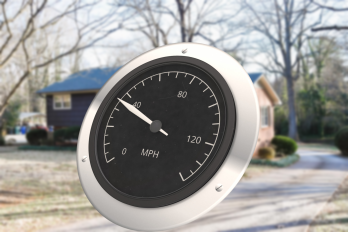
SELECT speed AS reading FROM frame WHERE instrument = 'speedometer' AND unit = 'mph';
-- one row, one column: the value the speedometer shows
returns 35 mph
